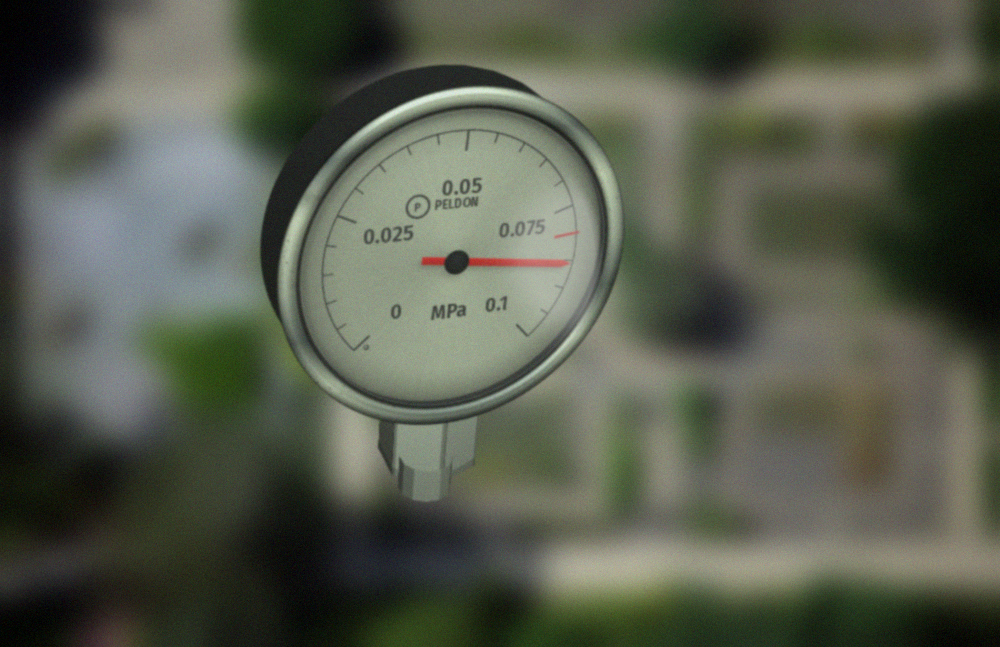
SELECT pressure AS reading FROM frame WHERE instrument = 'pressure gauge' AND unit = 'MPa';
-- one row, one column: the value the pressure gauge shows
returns 0.085 MPa
